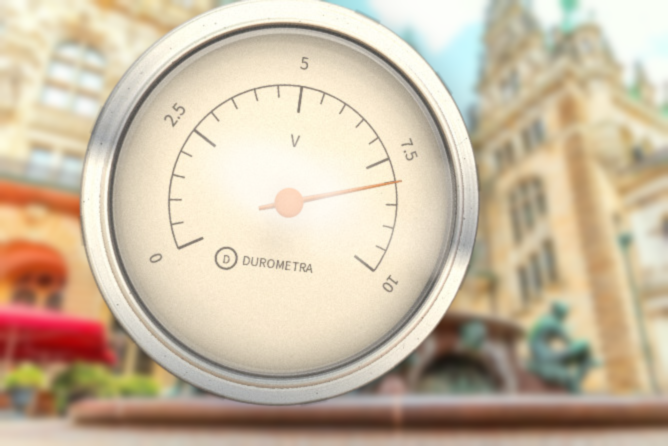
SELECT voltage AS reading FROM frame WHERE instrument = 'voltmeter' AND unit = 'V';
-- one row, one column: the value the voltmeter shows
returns 8 V
